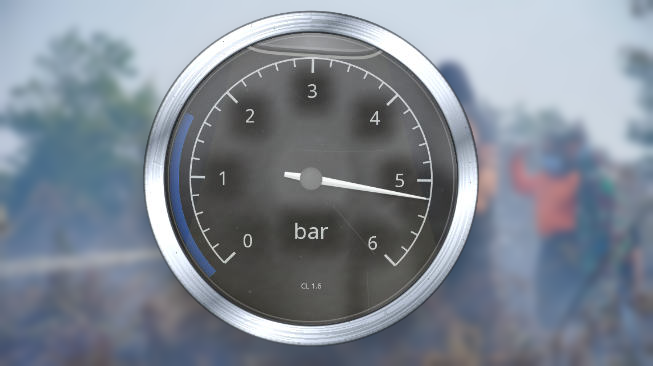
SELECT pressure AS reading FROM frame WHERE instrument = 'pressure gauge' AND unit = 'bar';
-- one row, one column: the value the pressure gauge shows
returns 5.2 bar
